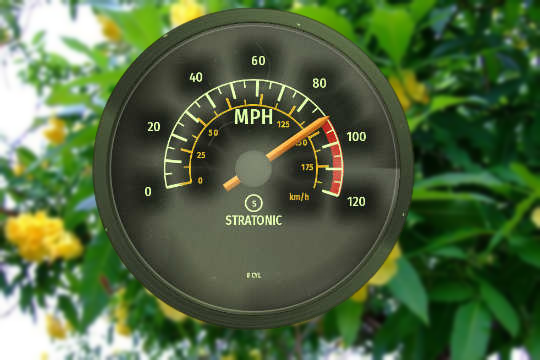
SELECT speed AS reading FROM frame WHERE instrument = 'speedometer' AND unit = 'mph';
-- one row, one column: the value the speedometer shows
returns 90 mph
